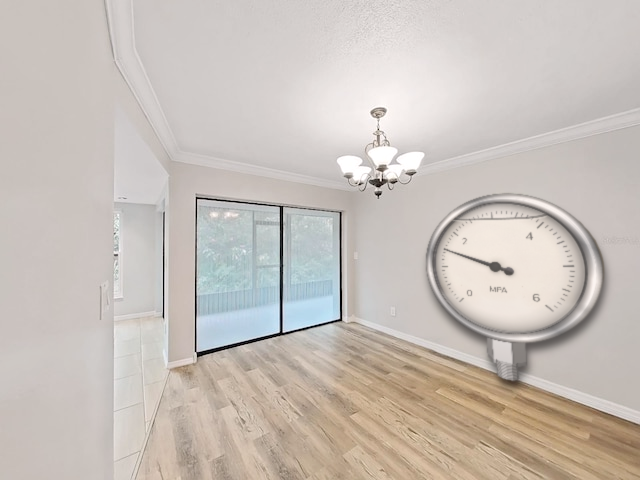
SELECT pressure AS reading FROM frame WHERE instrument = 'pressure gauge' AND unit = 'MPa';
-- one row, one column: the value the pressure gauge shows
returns 1.5 MPa
